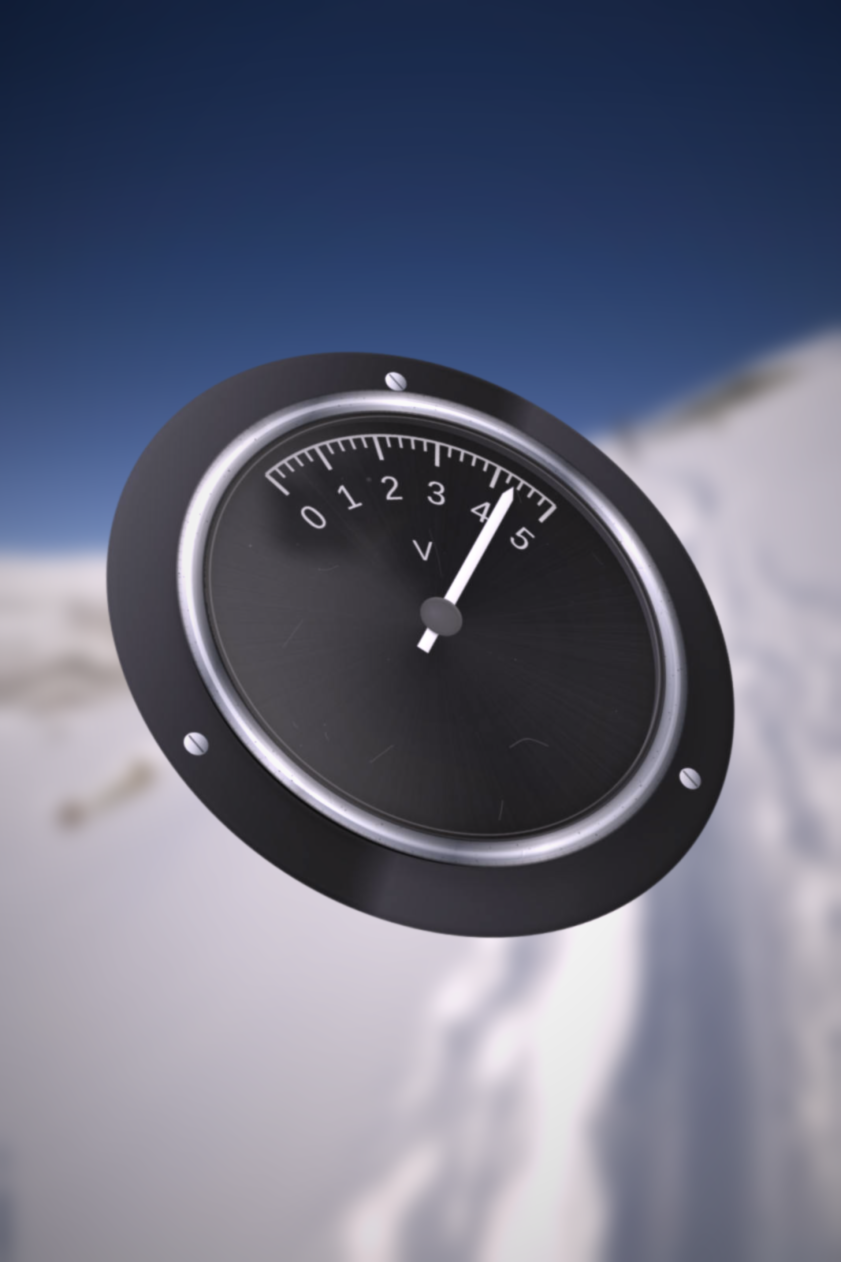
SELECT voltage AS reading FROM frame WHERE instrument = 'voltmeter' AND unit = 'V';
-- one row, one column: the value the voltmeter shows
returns 4.3 V
